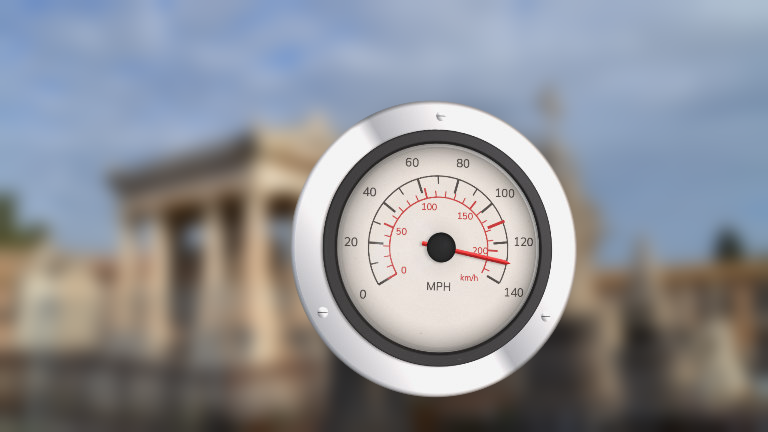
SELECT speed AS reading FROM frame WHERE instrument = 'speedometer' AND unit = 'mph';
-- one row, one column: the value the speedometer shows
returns 130 mph
